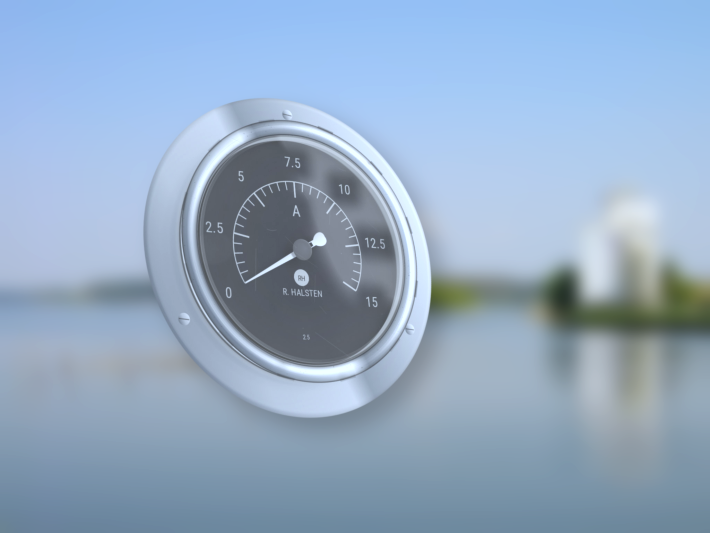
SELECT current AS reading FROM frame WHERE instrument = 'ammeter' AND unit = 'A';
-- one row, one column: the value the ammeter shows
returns 0 A
